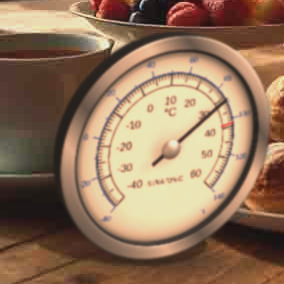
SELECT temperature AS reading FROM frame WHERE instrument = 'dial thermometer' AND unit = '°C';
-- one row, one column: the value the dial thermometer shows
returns 30 °C
